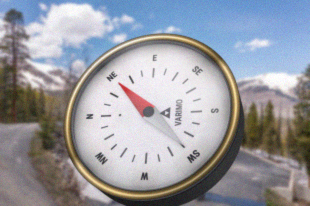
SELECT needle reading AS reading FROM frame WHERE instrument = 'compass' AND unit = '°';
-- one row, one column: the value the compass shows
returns 45 °
